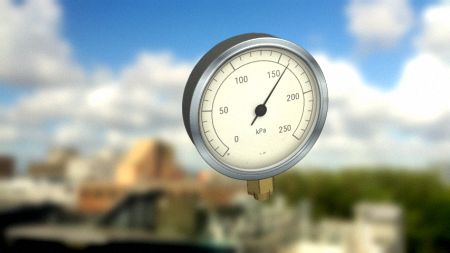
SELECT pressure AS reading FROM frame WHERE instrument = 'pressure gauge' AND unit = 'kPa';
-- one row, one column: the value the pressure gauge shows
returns 160 kPa
